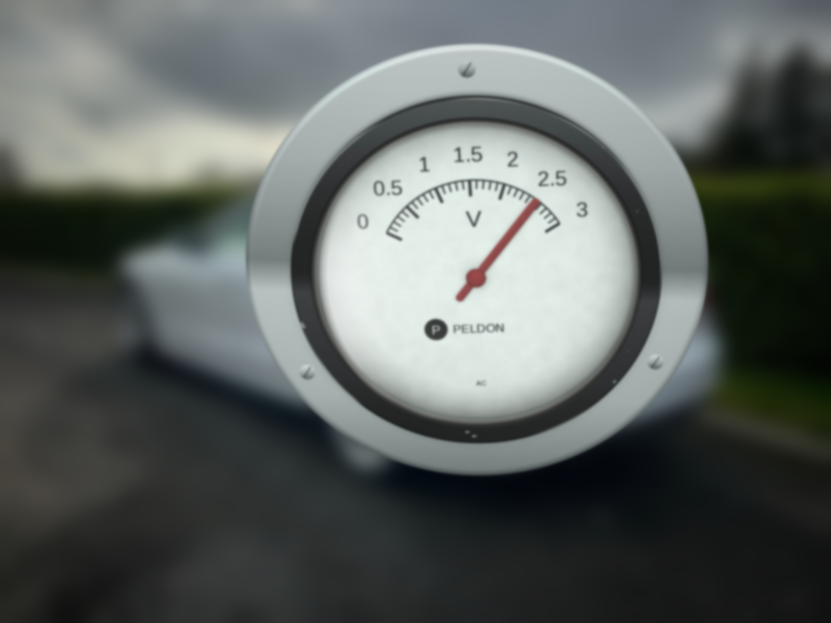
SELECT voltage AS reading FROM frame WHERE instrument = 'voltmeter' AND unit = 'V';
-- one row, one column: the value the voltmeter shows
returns 2.5 V
